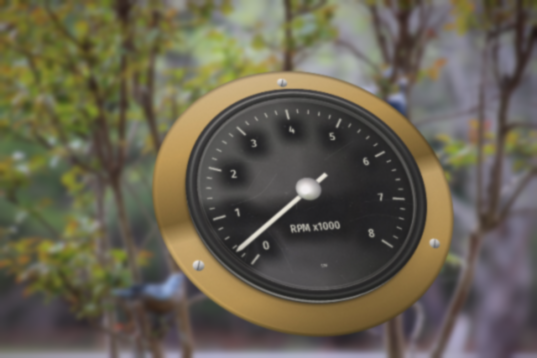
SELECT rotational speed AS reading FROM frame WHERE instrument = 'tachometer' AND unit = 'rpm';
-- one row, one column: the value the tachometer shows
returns 300 rpm
